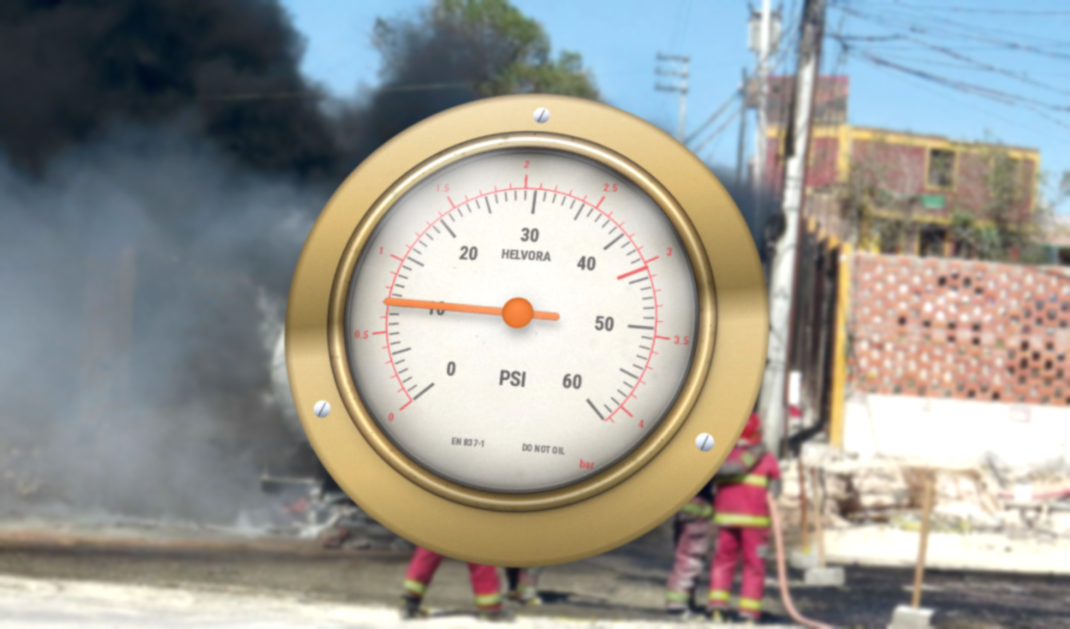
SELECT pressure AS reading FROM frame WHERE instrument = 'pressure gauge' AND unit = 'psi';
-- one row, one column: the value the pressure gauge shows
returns 10 psi
